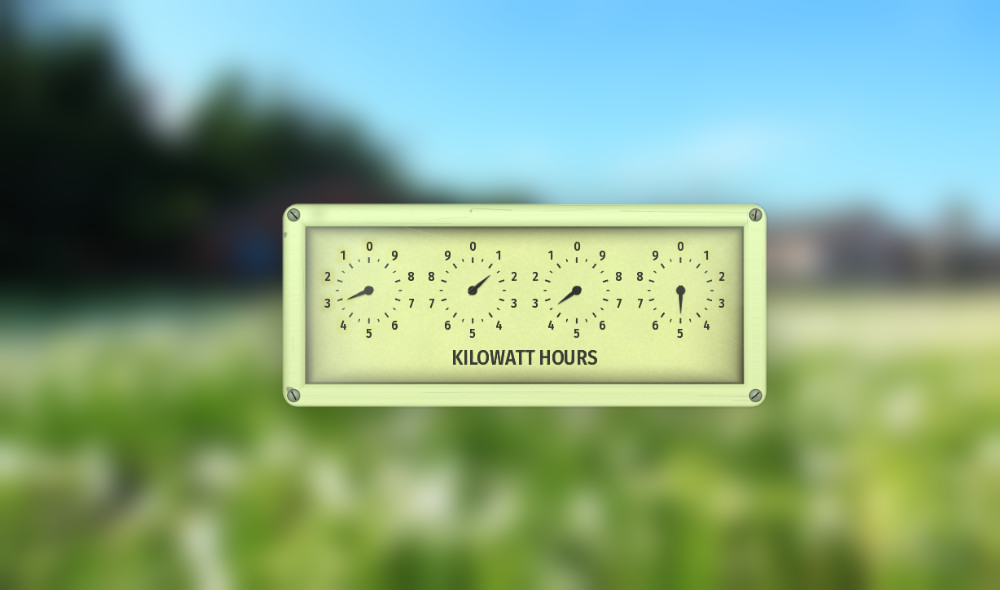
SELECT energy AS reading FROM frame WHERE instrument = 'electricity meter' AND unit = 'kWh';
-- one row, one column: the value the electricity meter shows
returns 3135 kWh
